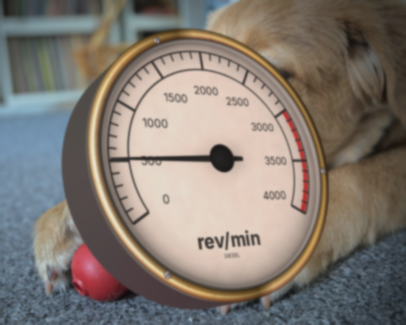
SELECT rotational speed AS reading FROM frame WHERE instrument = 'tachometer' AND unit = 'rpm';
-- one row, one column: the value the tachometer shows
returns 500 rpm
